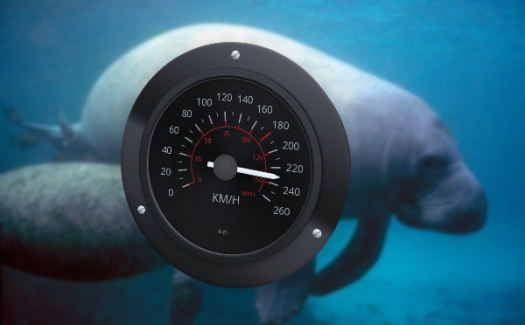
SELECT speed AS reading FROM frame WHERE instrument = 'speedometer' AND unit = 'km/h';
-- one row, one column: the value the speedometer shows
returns 230 km/h
